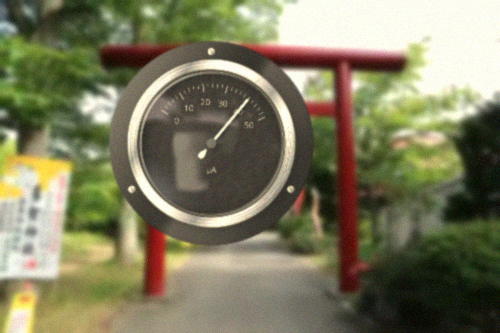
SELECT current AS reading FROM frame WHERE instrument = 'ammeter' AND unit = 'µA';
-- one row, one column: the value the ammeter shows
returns 40 µA
